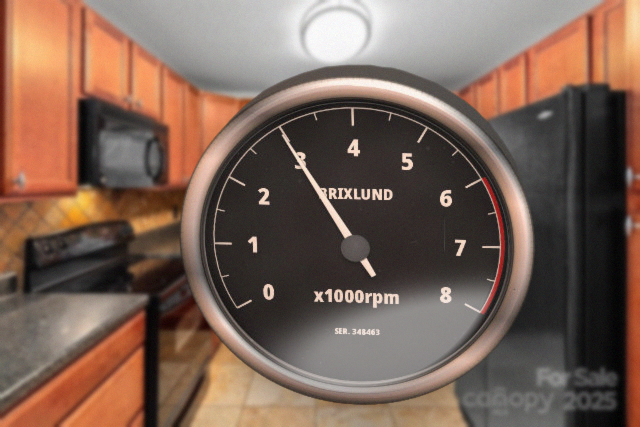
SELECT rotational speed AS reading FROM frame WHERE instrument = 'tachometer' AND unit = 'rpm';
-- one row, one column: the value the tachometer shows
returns 3000 rpm
